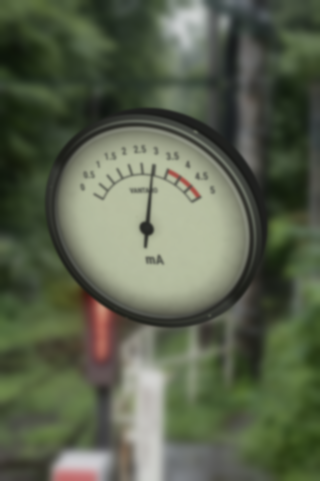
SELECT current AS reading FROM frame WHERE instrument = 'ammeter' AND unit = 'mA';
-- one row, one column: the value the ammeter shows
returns 3 mA
